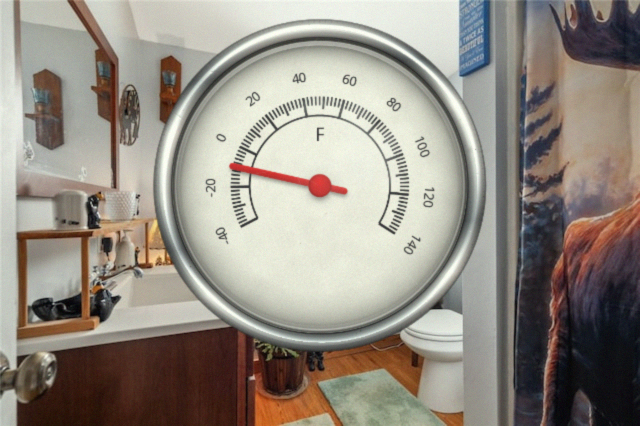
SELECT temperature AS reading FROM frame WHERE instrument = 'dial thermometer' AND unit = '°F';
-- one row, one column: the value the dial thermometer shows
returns -10 °F
